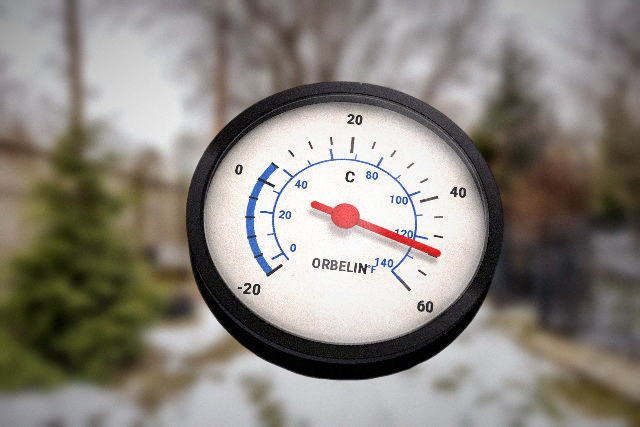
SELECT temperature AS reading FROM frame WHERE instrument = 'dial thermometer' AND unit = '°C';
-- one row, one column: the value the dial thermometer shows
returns 52 °C
